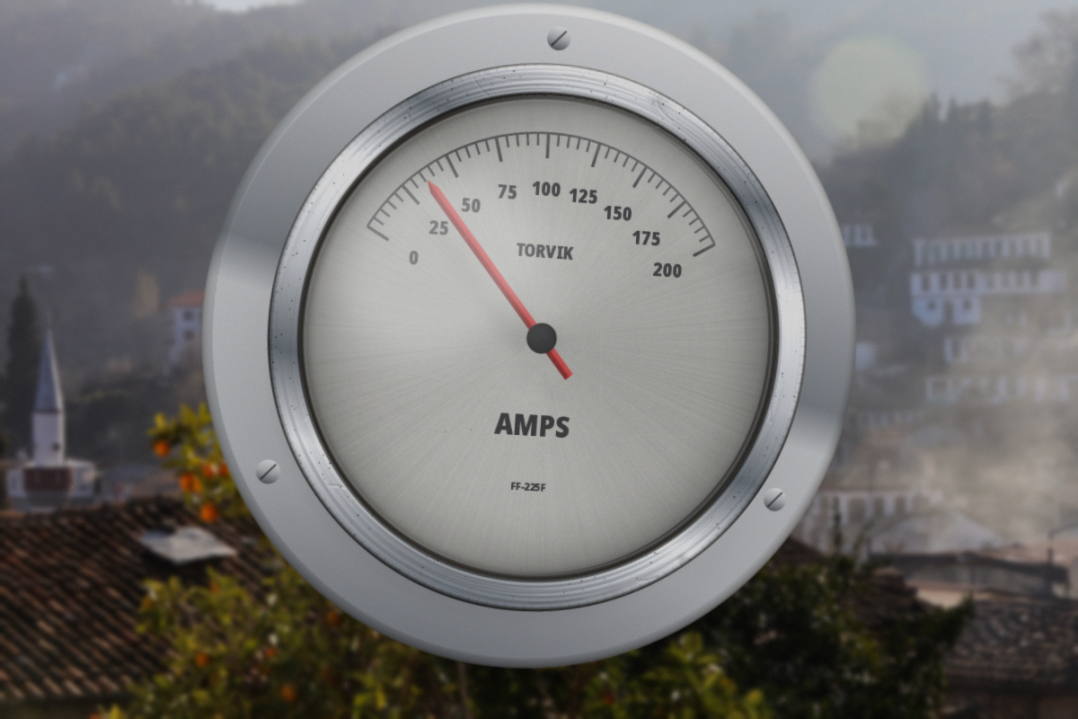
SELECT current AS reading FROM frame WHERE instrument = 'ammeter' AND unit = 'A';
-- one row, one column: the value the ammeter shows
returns 35 A
